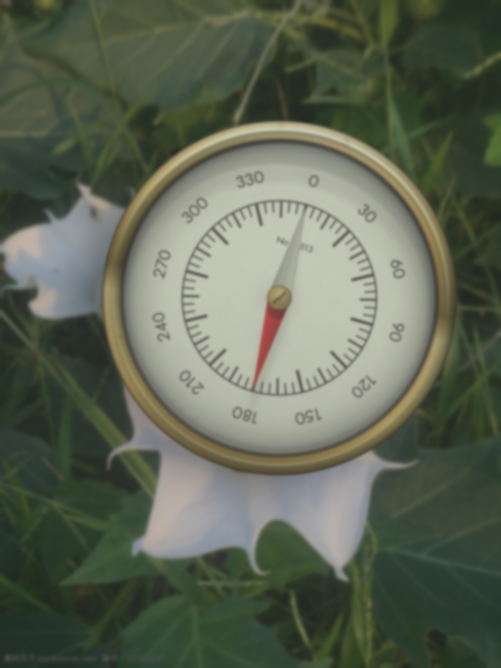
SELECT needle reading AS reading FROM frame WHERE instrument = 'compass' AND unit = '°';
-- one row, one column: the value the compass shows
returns 180 °
